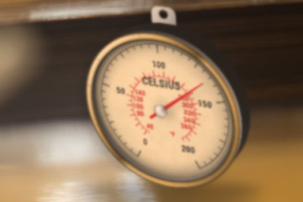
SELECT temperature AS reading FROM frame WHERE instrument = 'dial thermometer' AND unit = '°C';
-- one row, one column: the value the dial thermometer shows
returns 135 °C
